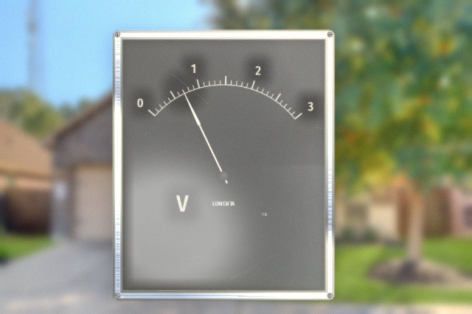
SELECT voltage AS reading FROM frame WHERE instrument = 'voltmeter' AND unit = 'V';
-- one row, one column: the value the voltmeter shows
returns 0.7 V
